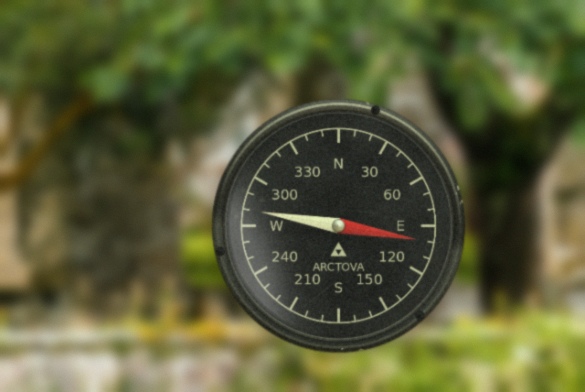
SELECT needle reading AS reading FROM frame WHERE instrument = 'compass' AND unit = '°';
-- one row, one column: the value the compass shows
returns 100 °
